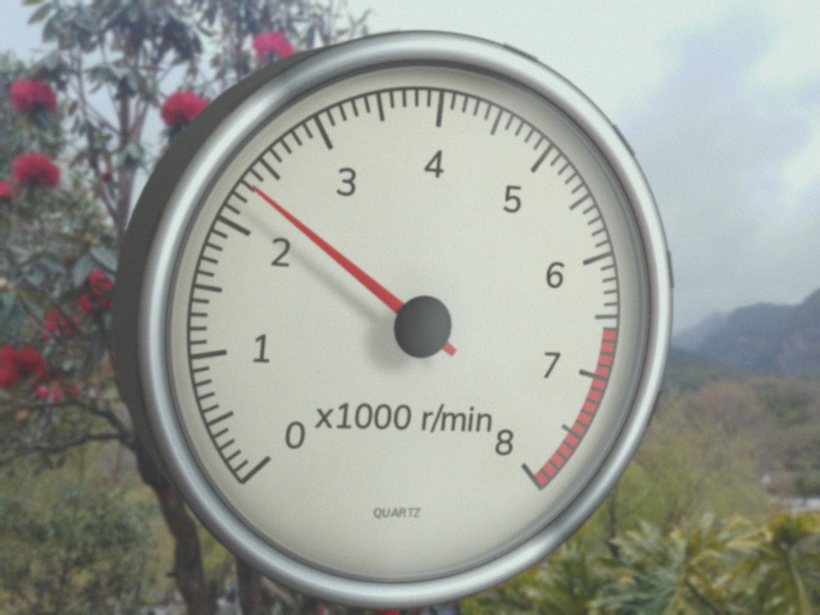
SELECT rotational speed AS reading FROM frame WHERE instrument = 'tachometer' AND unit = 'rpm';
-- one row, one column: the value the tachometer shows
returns 2300 rpm
